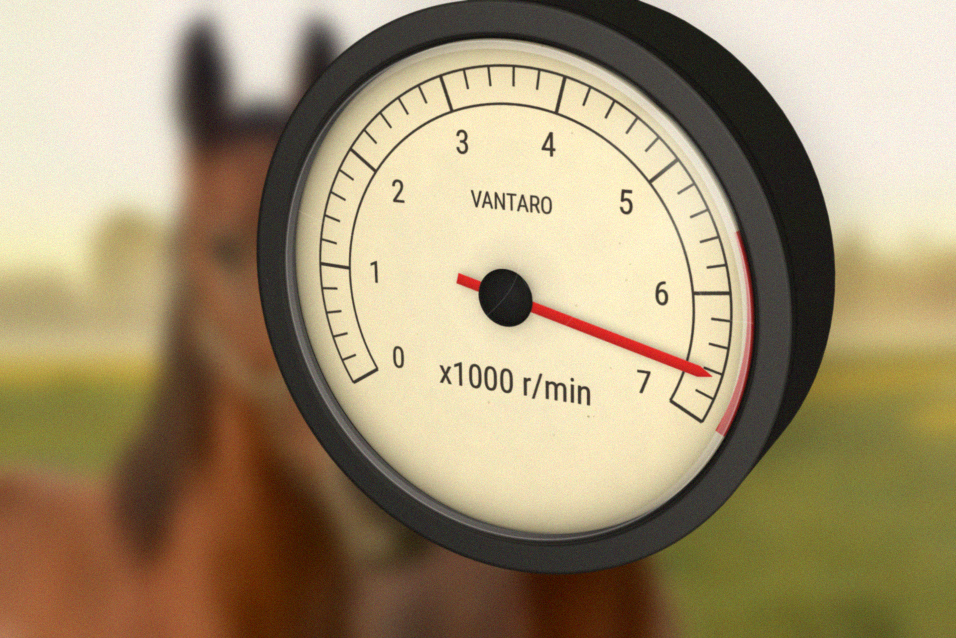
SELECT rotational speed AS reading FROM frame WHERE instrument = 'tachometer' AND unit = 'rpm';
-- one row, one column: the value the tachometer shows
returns 6600 rpm
